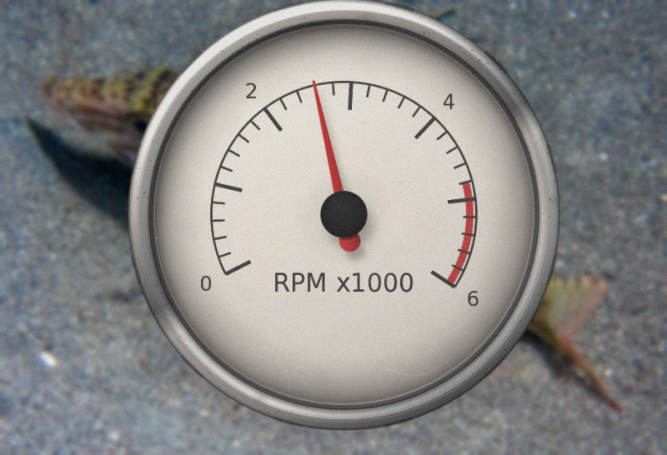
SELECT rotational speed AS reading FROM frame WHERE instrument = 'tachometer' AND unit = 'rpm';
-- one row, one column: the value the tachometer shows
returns 2600 rpm
